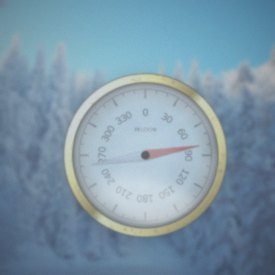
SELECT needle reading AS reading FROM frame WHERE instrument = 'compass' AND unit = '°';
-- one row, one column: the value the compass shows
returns 80 °
